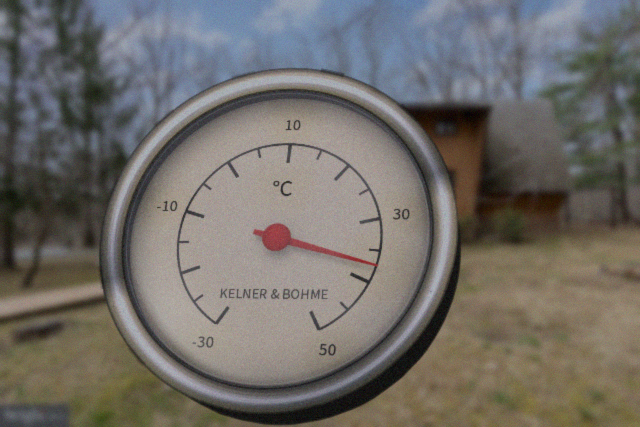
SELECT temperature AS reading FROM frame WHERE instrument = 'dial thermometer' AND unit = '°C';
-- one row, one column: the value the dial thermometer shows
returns 37.5 °C
